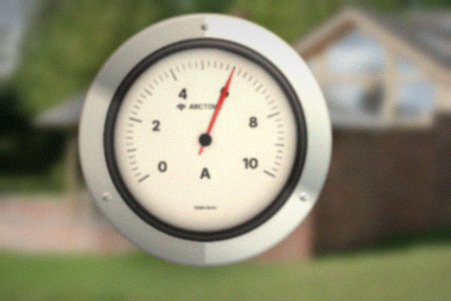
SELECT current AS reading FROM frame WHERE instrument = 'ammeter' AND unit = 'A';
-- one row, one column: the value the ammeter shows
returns 6 A
